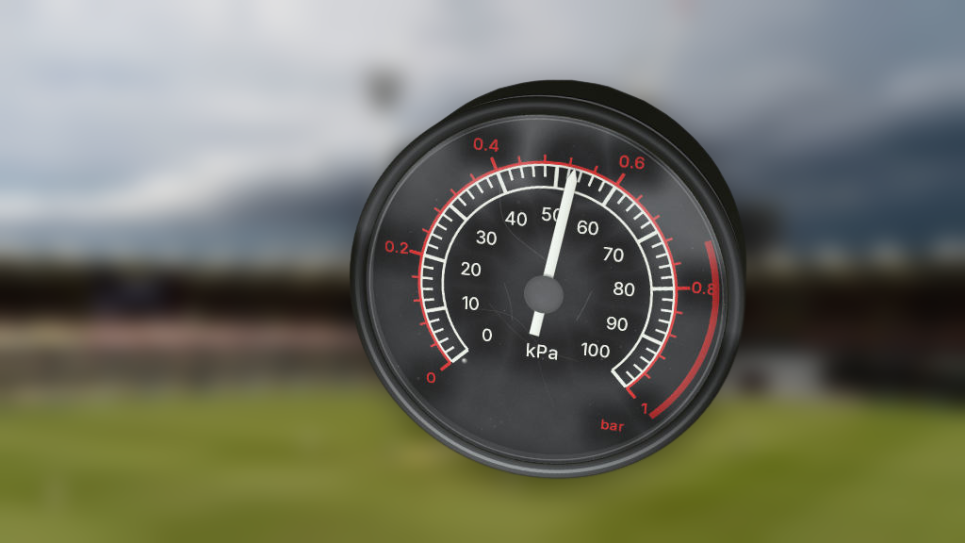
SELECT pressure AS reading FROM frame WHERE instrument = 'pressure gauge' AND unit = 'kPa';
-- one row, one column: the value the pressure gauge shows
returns 53 kPa
